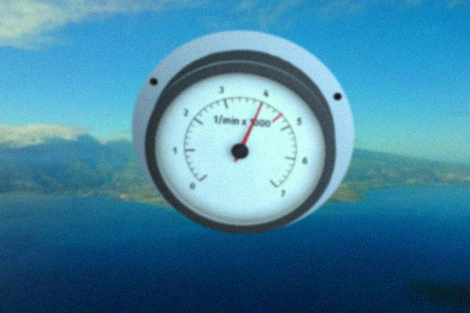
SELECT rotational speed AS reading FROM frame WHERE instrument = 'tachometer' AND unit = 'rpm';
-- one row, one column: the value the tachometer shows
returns 4000 rpm
